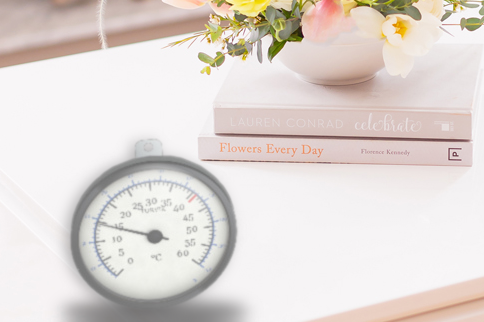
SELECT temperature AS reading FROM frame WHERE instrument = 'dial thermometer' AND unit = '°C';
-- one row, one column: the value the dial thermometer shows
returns 15 °C
